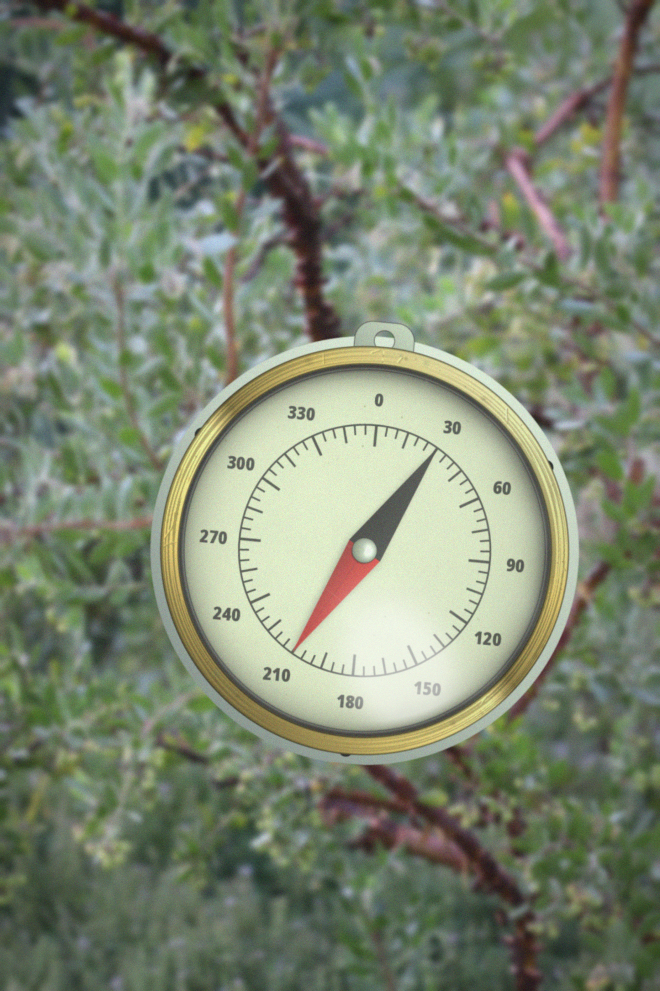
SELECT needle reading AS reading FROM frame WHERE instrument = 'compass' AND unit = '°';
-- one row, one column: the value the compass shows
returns 210 °
